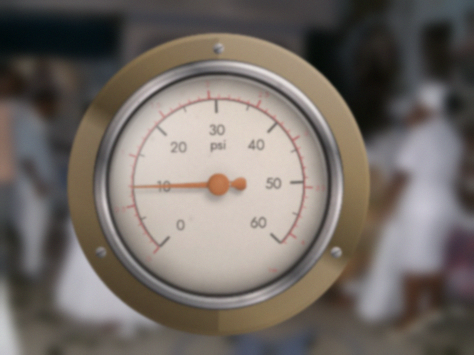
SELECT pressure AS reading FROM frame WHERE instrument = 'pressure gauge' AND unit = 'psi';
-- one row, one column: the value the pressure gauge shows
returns 10 psi
